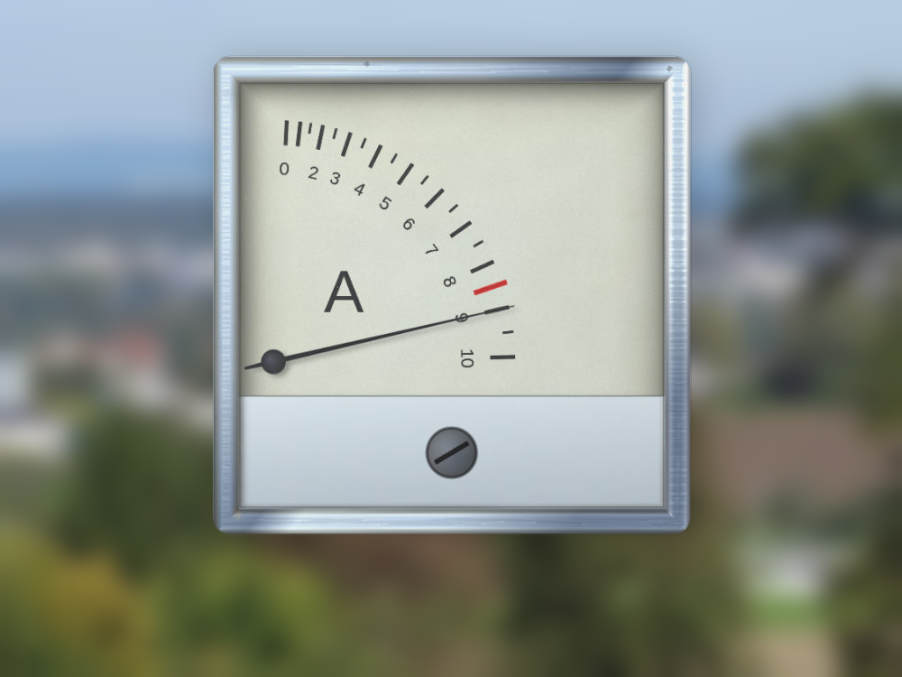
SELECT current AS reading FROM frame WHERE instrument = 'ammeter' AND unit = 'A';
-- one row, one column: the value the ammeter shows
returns 9 A
